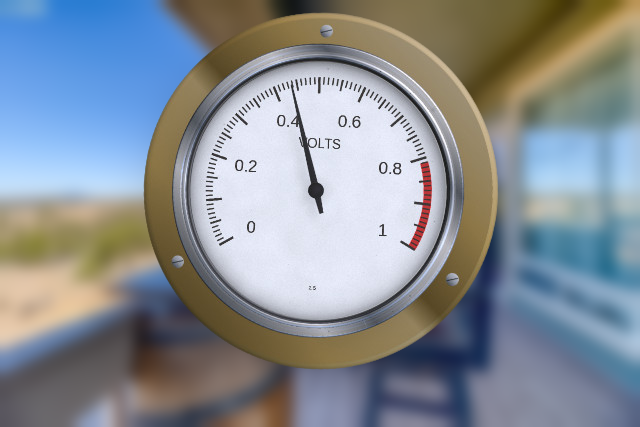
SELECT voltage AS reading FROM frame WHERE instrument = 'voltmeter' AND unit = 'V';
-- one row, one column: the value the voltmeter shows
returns 0.44 V
